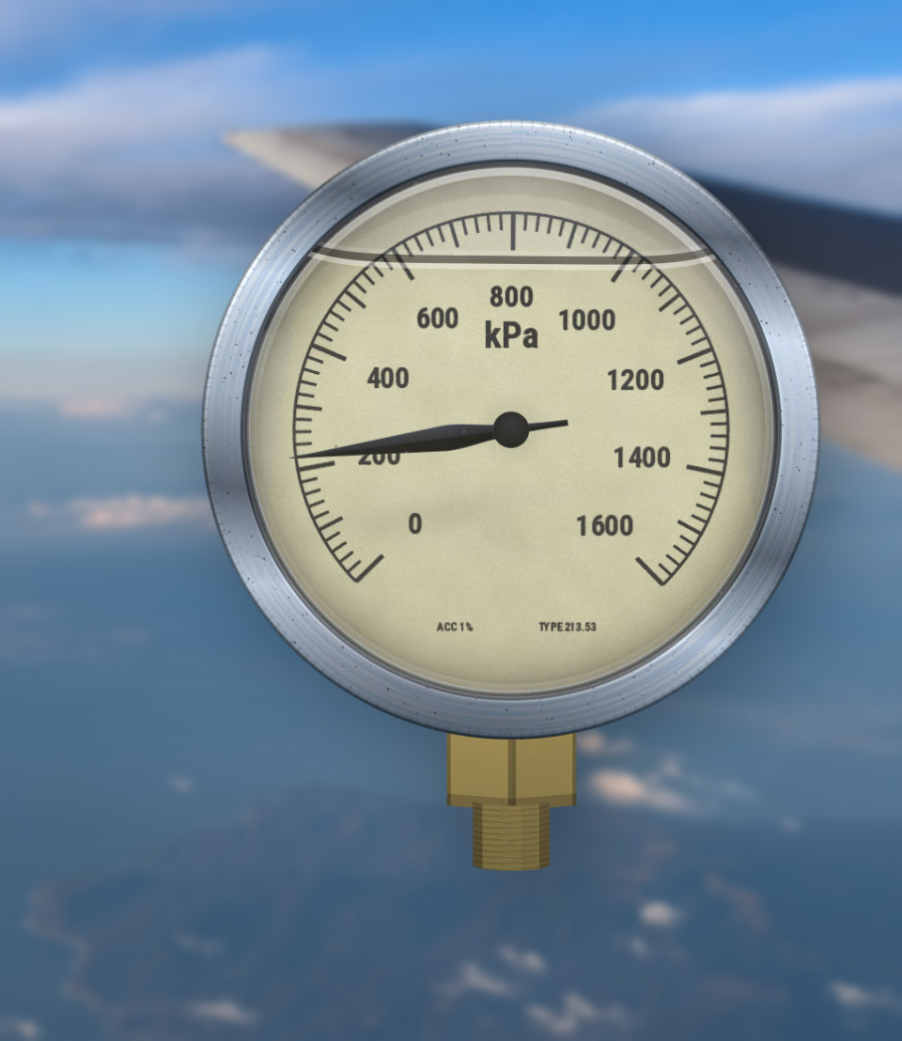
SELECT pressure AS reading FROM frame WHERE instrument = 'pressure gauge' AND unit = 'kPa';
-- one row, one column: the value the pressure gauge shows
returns 220 kPa
